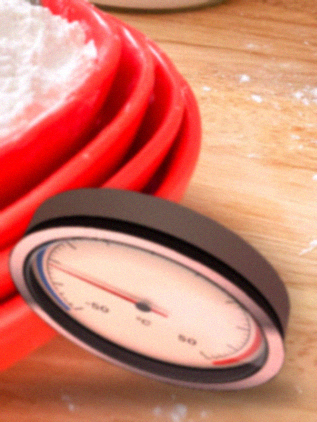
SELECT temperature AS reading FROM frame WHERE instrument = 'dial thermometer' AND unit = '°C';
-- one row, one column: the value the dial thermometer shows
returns -30 °C
